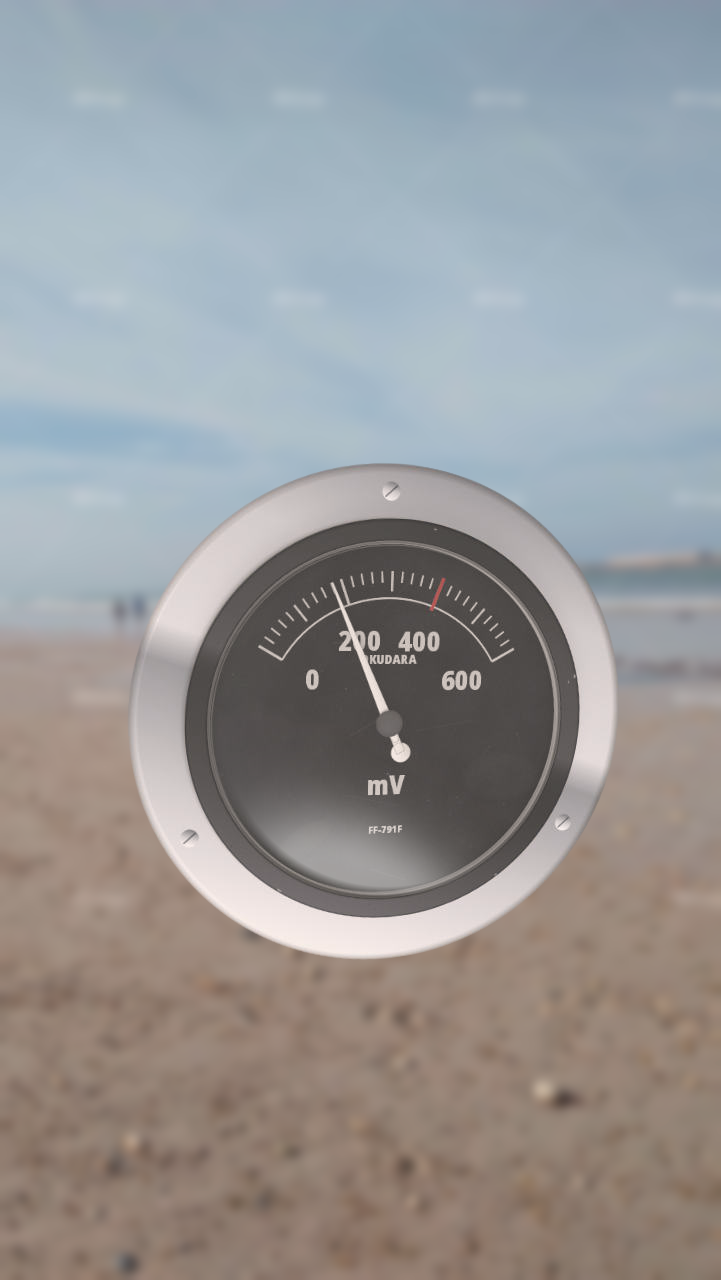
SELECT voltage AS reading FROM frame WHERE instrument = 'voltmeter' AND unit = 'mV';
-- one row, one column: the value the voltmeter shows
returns 180 mV
